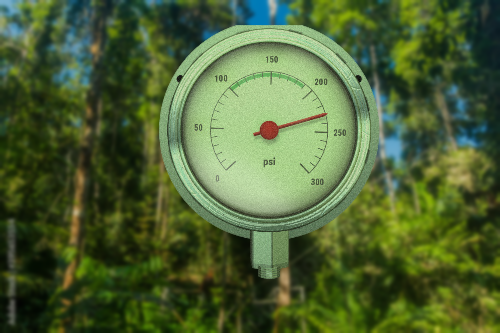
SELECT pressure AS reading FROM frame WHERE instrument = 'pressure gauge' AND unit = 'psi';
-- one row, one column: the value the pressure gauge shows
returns 230 psi
